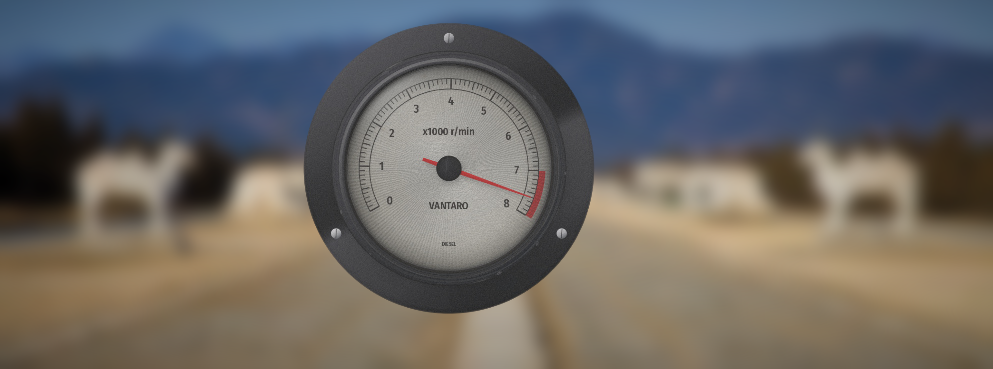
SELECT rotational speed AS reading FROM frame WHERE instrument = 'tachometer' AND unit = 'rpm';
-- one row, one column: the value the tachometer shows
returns 7600 rpm
